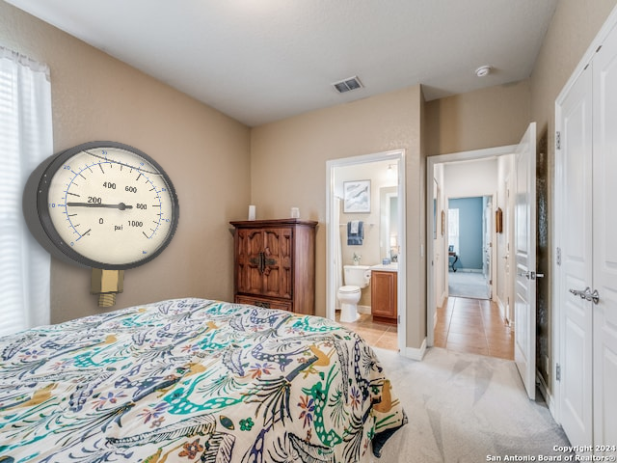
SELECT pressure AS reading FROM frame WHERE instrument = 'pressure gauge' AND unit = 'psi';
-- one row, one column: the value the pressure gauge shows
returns 150 psi
